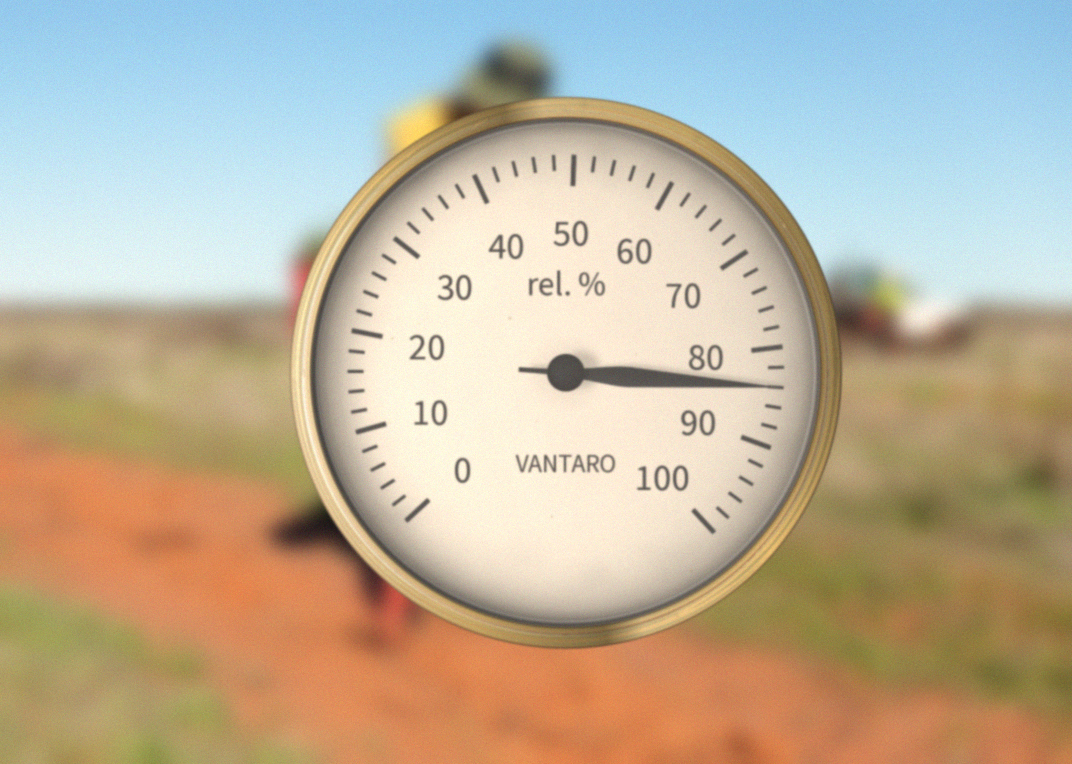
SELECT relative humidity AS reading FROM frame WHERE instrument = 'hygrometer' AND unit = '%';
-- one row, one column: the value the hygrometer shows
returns 84 %
